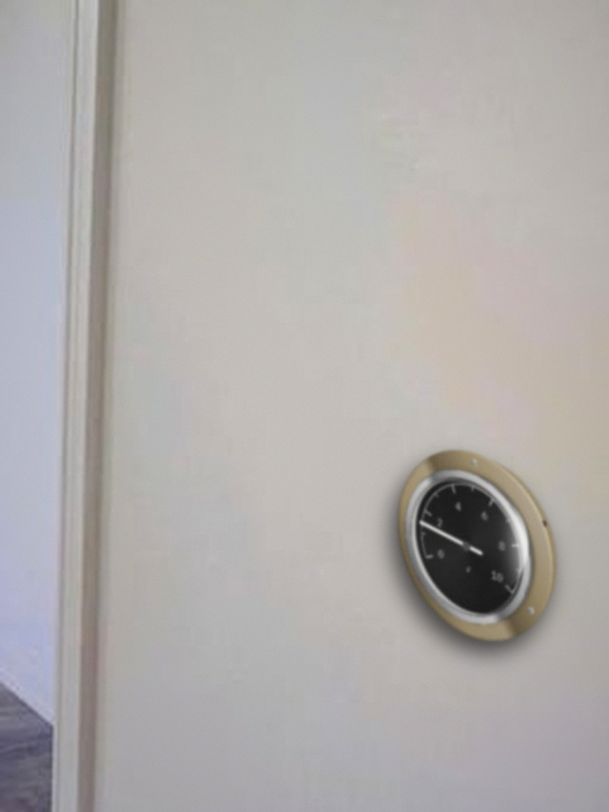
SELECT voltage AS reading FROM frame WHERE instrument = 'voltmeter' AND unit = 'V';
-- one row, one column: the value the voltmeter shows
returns 1.5 V
